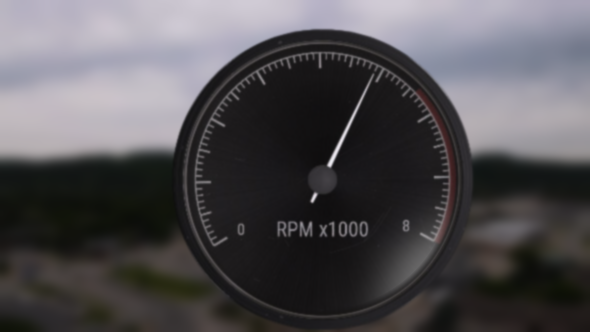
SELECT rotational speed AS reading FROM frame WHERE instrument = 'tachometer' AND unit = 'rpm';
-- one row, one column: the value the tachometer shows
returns 4900 rpm
